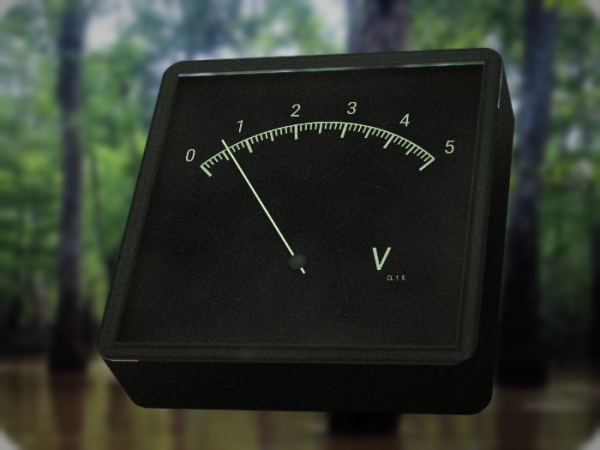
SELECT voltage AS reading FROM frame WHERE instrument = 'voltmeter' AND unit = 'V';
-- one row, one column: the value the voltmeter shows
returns 0.6 V
